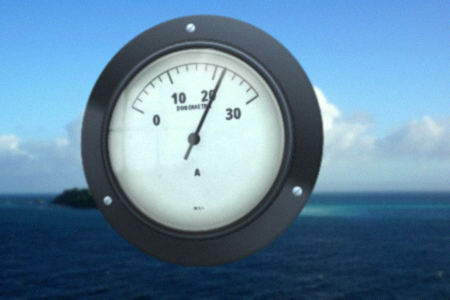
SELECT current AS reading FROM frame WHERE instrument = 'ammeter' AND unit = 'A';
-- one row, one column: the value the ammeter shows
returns 22 A
